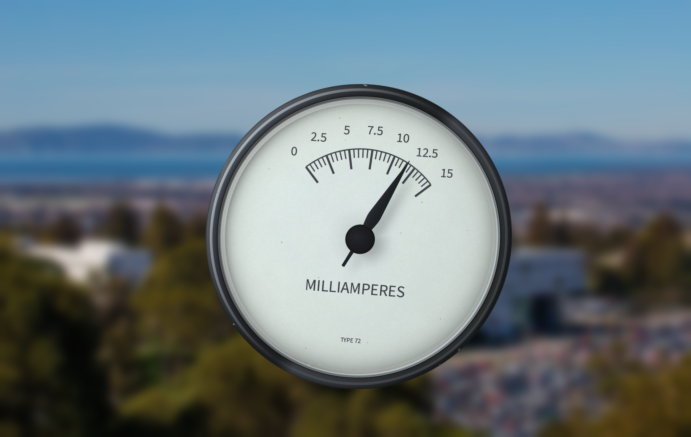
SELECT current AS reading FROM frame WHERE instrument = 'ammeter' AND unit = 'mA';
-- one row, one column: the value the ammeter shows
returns 11.5 mA
